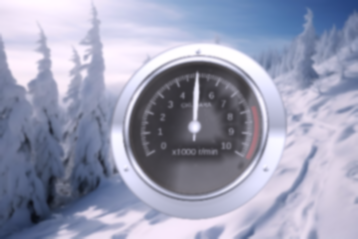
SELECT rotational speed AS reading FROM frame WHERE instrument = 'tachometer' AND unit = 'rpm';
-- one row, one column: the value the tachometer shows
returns 5000 rpm
